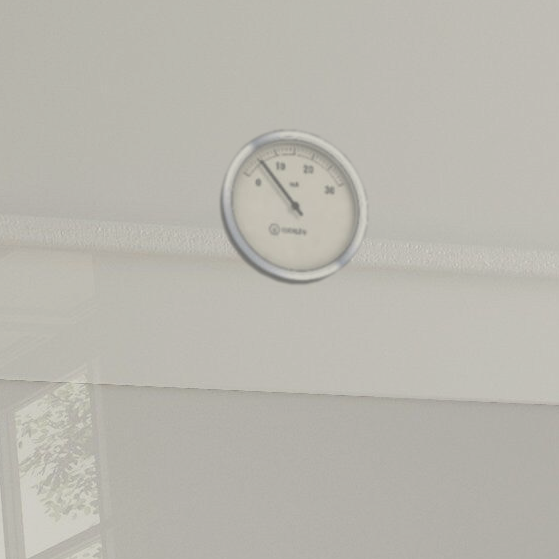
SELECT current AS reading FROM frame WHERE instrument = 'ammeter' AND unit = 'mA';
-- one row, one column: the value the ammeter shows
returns 5 mA
